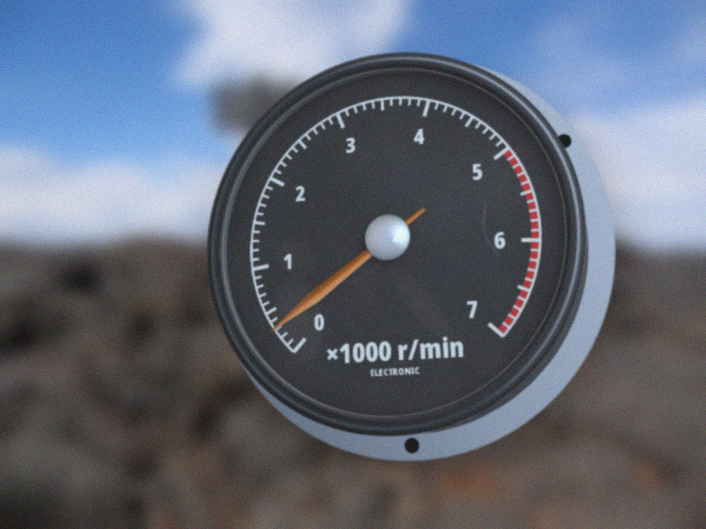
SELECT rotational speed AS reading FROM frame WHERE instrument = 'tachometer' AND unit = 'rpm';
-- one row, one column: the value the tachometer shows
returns 300 rpm
